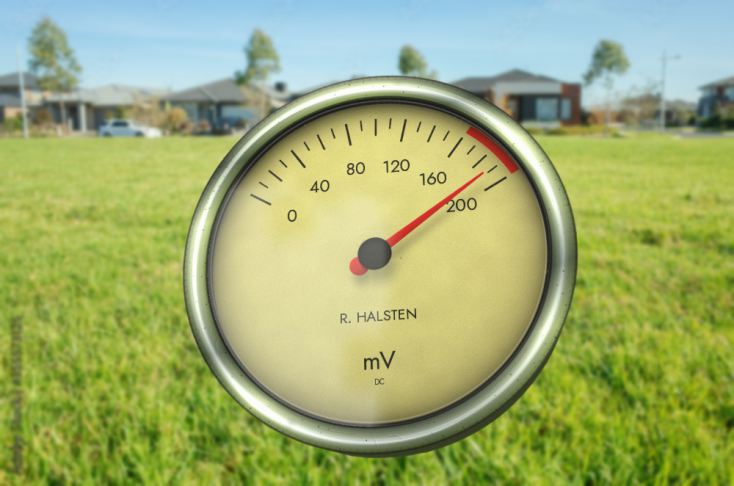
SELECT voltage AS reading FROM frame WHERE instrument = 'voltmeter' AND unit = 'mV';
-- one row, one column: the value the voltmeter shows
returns 190 mV
